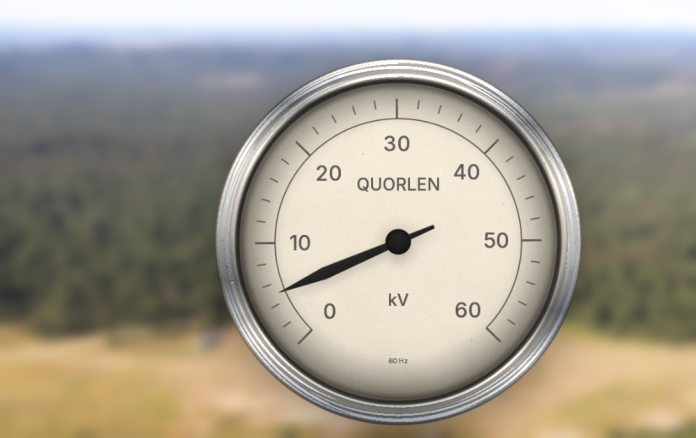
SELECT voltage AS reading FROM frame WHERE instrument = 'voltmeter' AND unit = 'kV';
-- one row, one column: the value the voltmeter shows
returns 5 kV
